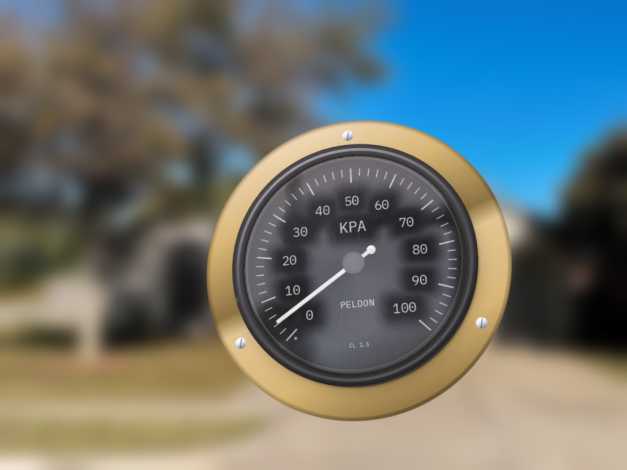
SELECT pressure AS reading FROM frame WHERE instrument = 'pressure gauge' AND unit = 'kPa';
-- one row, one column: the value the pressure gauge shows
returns 4 kPa
